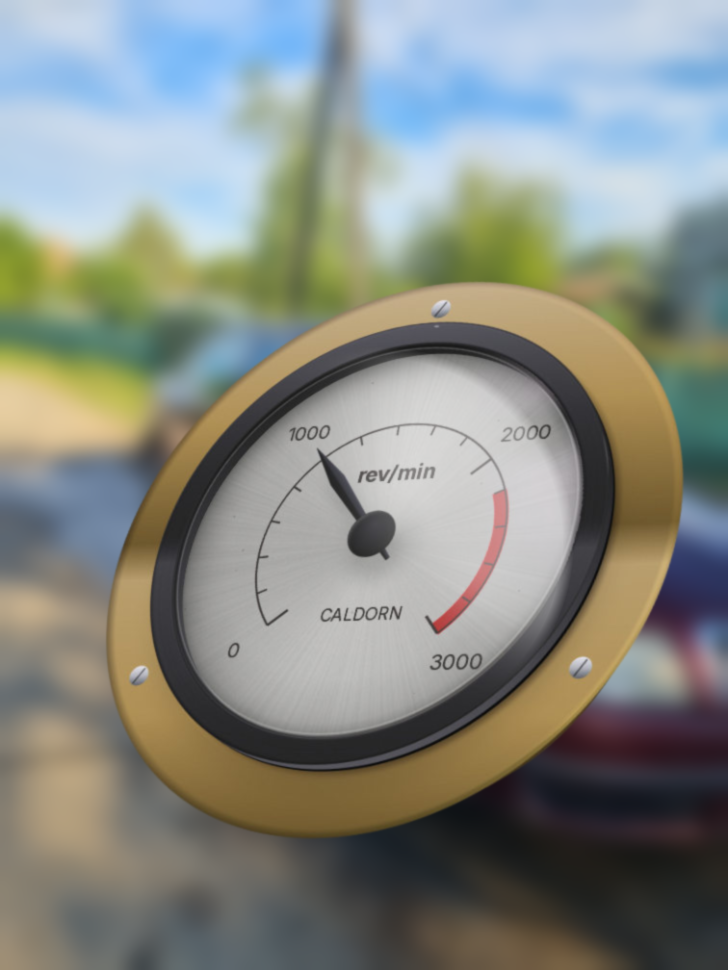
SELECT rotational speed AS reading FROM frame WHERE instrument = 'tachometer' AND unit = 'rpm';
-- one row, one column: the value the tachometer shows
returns 1000 rpm
